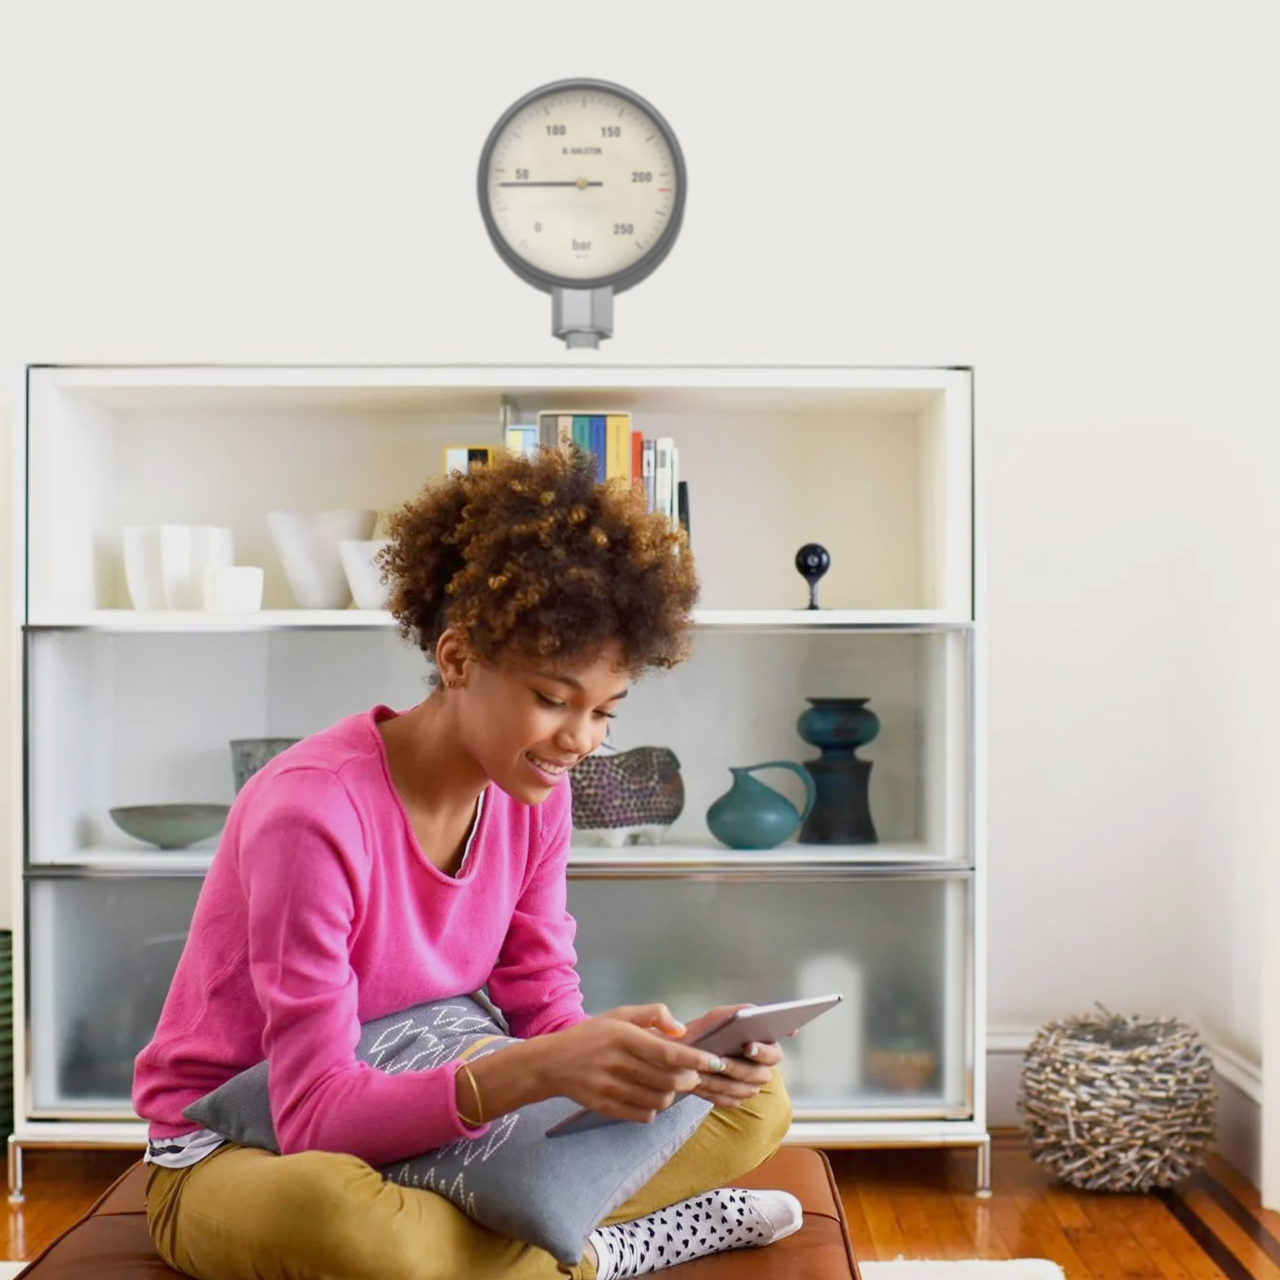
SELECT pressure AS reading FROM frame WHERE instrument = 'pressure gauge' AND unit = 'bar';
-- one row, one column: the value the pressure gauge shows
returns 40 bar
